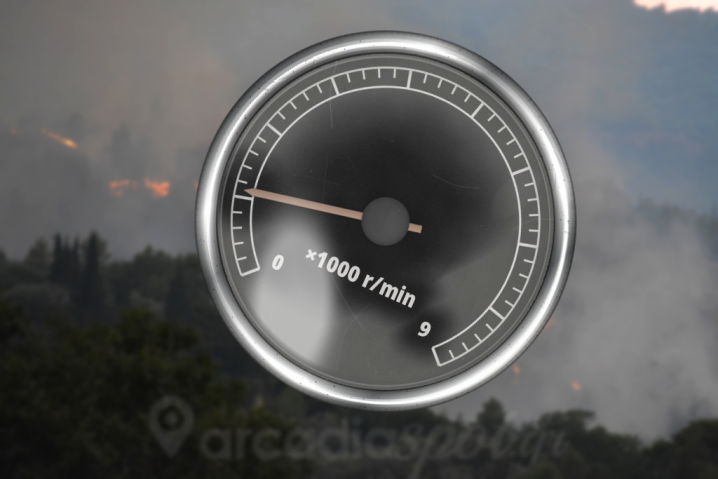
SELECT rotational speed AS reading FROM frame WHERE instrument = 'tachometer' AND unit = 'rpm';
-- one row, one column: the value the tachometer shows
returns 1100 rpm
